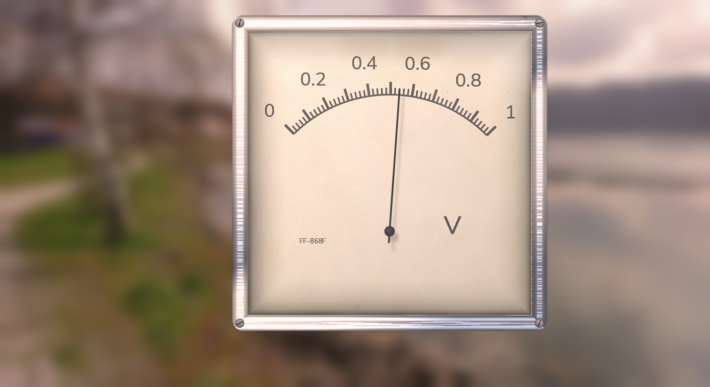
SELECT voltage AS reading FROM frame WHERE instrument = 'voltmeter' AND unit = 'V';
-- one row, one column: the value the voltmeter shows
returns 0.54 V
